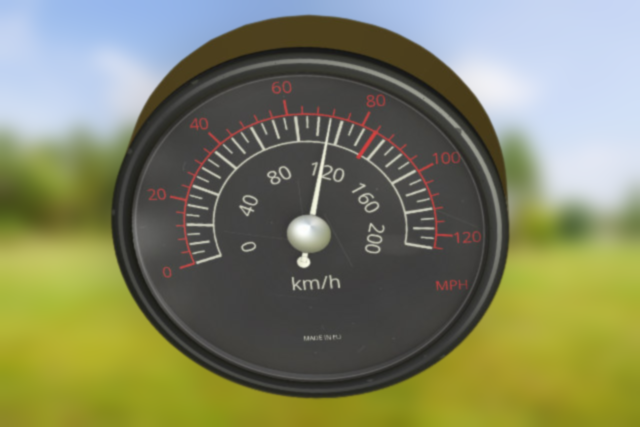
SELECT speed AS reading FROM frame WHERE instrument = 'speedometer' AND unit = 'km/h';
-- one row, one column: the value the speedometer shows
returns 115 km/h
